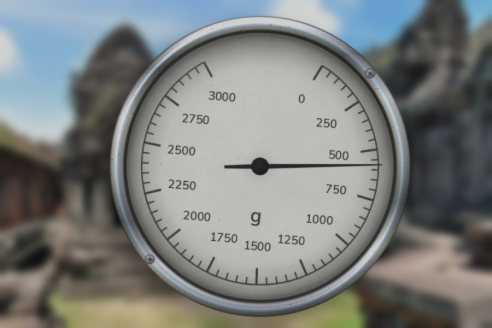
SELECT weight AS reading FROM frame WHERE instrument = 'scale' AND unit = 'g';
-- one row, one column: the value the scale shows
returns 575 g
